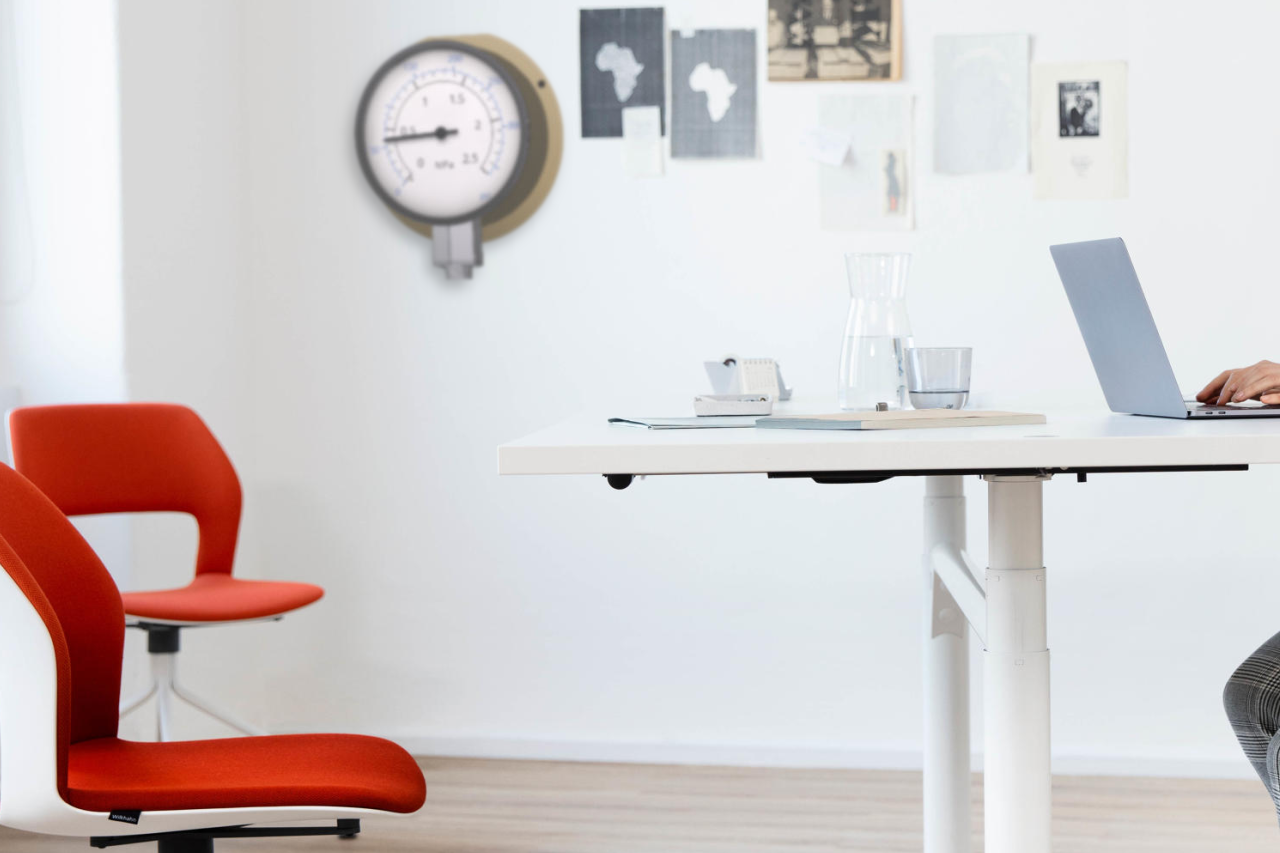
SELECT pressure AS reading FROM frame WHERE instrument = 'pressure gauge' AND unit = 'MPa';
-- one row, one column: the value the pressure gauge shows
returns 0.4 MPa
